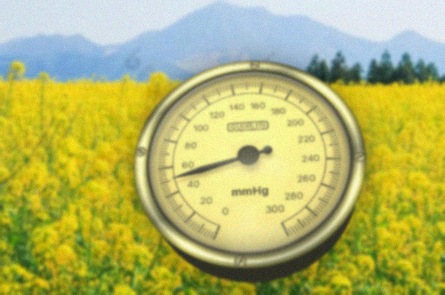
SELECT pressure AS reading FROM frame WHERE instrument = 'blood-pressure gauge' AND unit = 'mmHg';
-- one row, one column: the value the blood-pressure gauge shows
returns 50 mmHg
